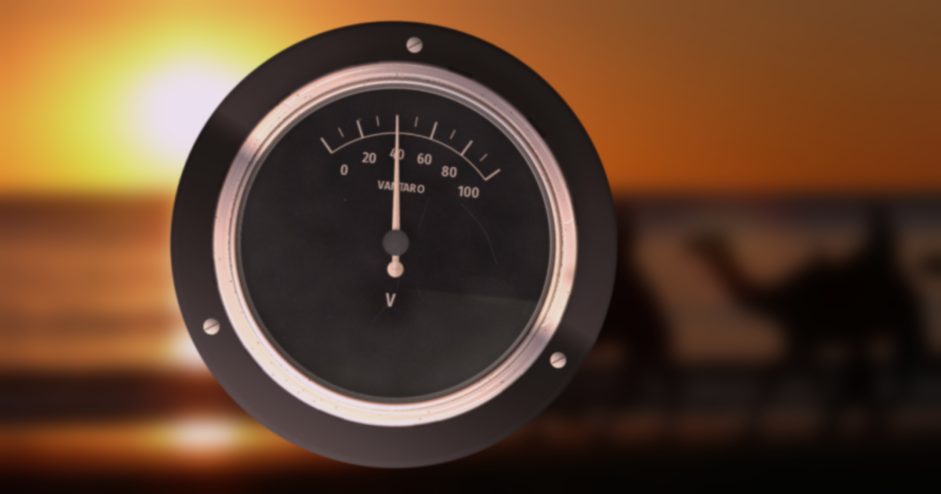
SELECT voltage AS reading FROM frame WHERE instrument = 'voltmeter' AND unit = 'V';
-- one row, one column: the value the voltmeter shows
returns 40 V
